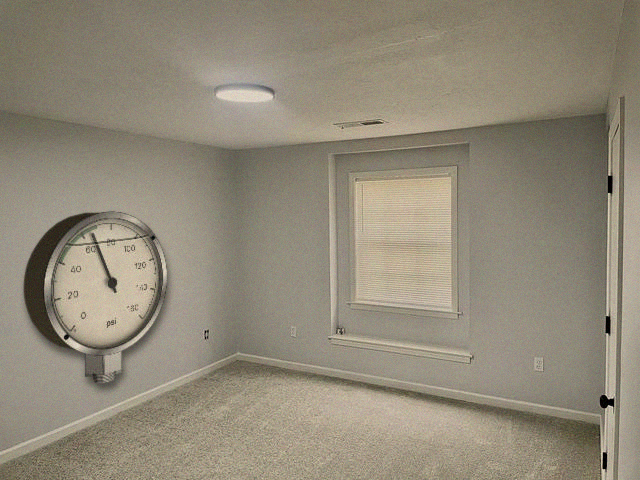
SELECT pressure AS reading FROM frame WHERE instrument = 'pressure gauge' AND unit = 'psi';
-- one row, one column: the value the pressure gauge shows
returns 65 psi
